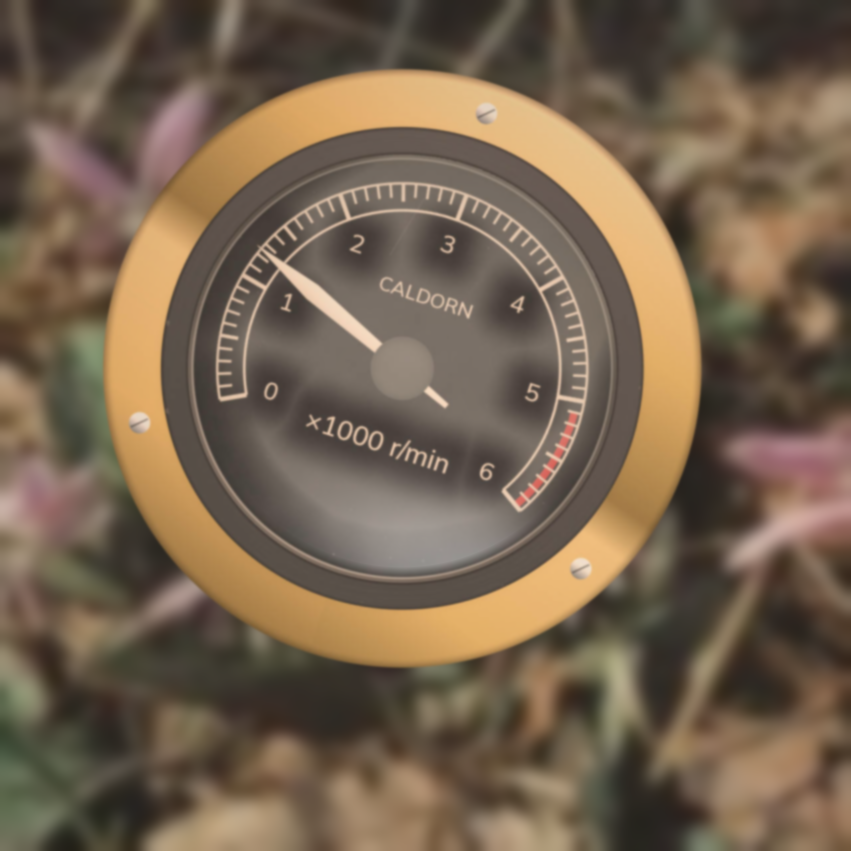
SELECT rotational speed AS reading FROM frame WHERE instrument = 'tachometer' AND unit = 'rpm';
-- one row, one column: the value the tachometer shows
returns 1250 rpm
